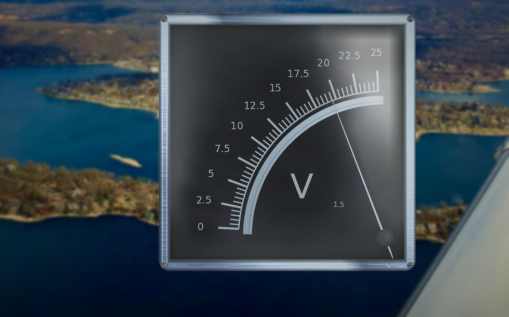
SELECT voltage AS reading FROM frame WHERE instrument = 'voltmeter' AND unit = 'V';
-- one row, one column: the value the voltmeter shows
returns 19.5 V
